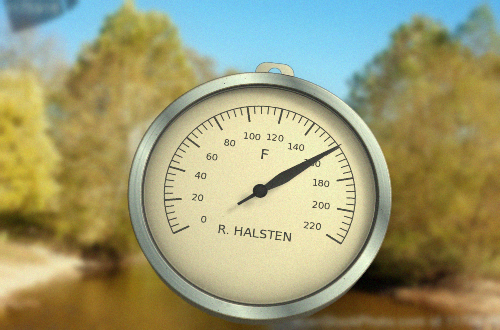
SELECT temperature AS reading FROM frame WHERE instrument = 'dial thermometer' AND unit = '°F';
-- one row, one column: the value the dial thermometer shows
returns 160 °F
